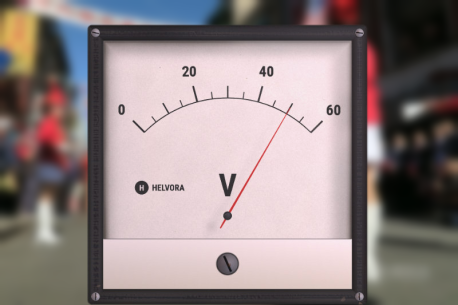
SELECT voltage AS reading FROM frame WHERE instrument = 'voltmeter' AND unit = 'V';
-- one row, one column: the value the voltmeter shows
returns 50 V
